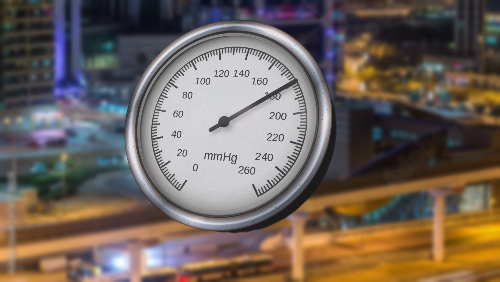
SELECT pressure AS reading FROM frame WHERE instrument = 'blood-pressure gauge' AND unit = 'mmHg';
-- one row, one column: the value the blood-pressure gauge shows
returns 180 mmHg
